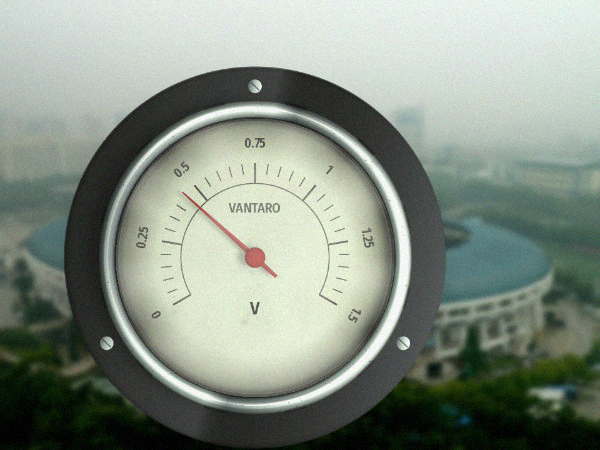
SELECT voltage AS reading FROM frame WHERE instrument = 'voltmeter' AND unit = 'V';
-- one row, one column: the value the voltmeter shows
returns 0.45 V
